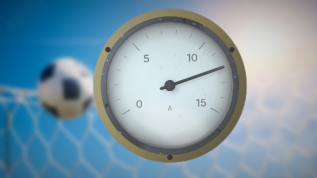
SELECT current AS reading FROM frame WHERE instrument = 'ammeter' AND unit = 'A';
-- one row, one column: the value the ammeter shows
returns 12 A
